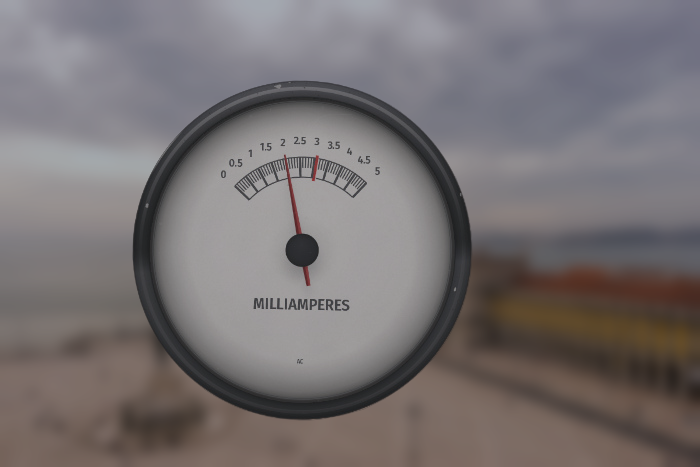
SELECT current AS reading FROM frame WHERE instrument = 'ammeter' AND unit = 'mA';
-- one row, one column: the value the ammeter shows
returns 2 mA
